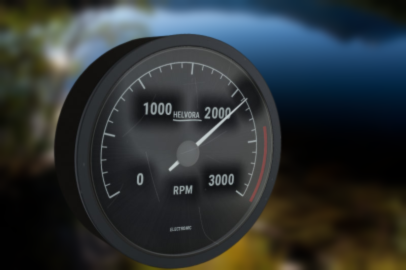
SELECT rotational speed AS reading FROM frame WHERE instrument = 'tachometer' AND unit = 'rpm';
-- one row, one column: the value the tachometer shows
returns 2100 rpm
